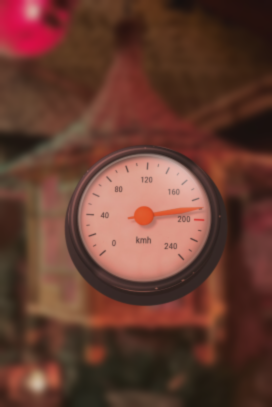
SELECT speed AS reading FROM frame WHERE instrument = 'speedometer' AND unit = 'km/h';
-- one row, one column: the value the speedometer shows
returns 190 km/h
